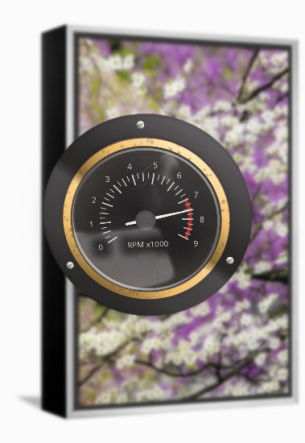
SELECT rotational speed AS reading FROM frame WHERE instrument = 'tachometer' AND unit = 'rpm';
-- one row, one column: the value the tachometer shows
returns 7500 rpm
